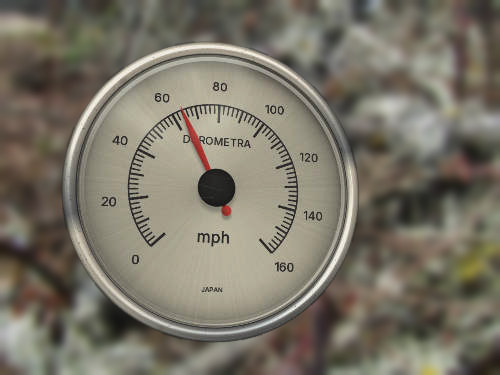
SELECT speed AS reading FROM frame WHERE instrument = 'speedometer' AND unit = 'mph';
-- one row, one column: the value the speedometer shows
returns 64 mph
